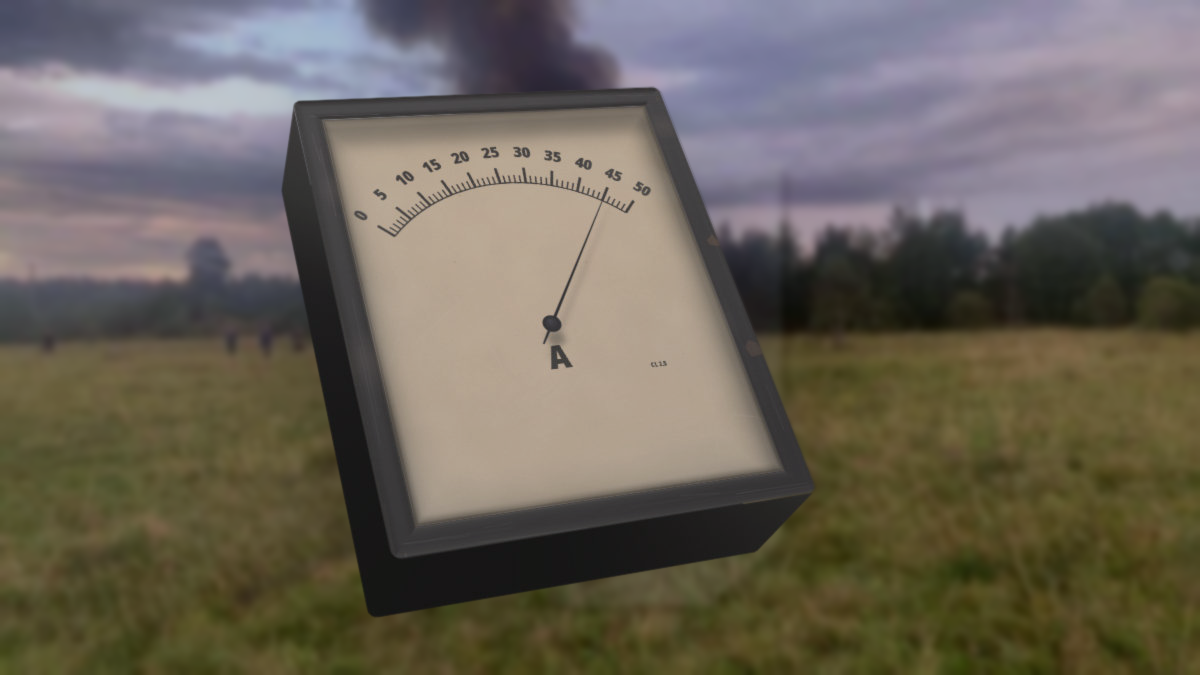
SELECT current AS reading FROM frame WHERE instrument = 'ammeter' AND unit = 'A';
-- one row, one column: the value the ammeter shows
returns 45 A
